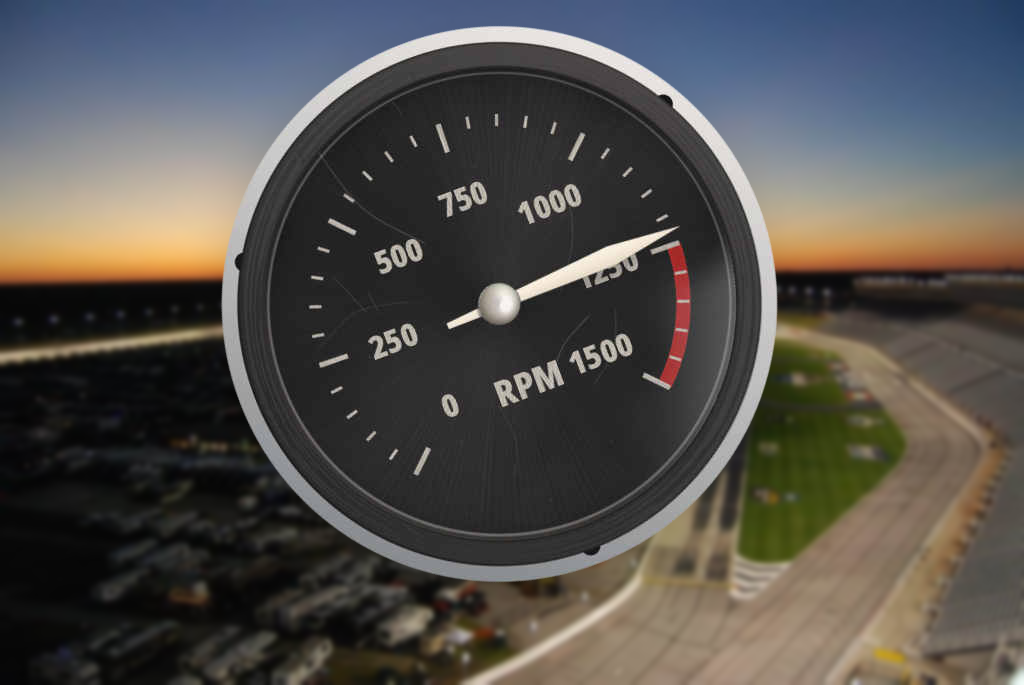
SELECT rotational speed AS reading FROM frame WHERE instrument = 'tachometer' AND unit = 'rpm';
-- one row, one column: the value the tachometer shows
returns 1225 rpm
